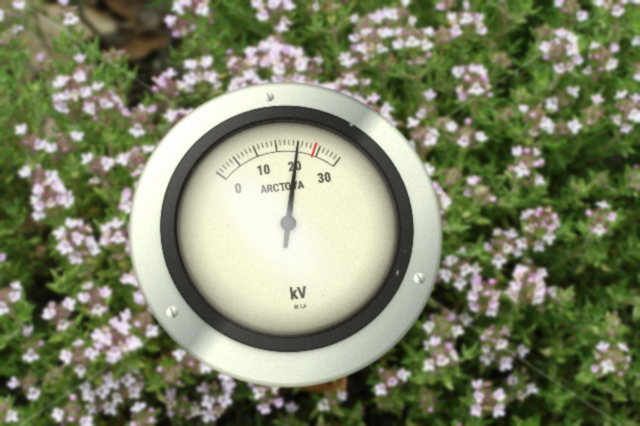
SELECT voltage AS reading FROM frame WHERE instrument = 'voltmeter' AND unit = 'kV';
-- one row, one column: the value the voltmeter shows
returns 20 kV
